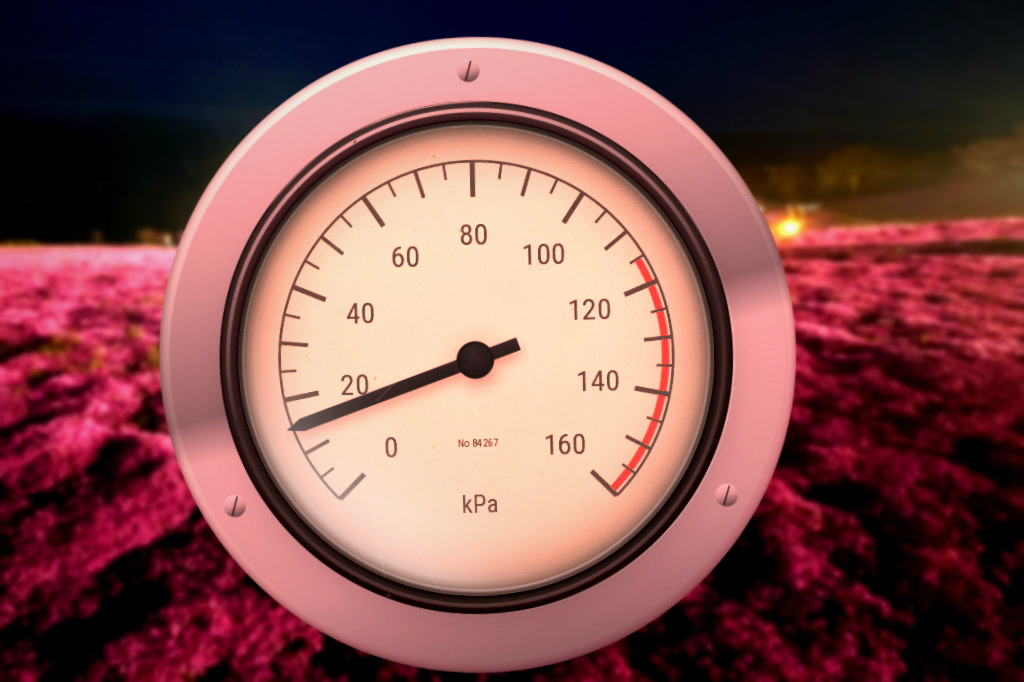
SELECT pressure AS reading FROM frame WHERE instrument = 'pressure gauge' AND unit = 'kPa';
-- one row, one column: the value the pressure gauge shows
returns 15 kPa
